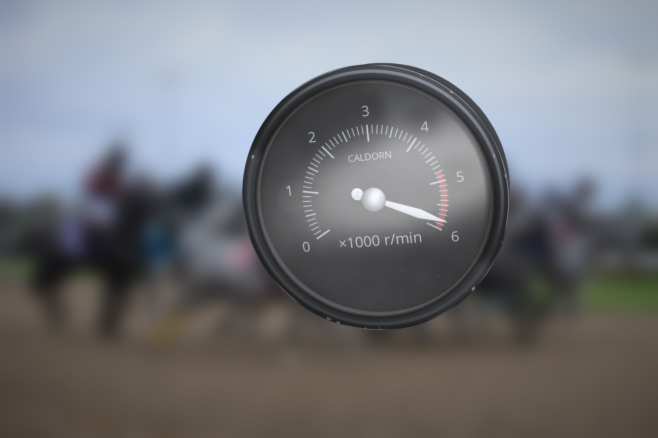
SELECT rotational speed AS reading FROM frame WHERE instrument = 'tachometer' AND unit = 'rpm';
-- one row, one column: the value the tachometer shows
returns 5800 rpm
